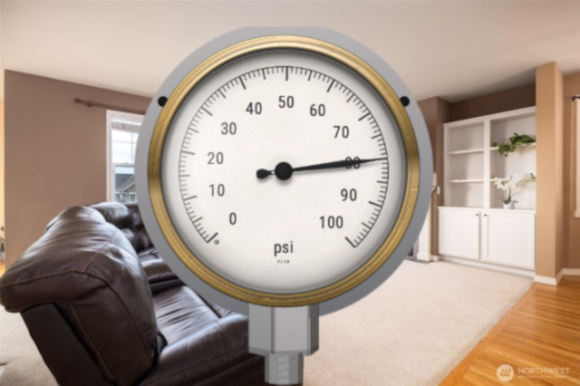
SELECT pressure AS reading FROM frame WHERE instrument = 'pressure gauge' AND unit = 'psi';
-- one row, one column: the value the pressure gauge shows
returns 80 psi
